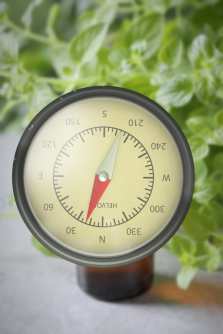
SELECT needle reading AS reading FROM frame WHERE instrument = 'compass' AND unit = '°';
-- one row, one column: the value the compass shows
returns 20 °
